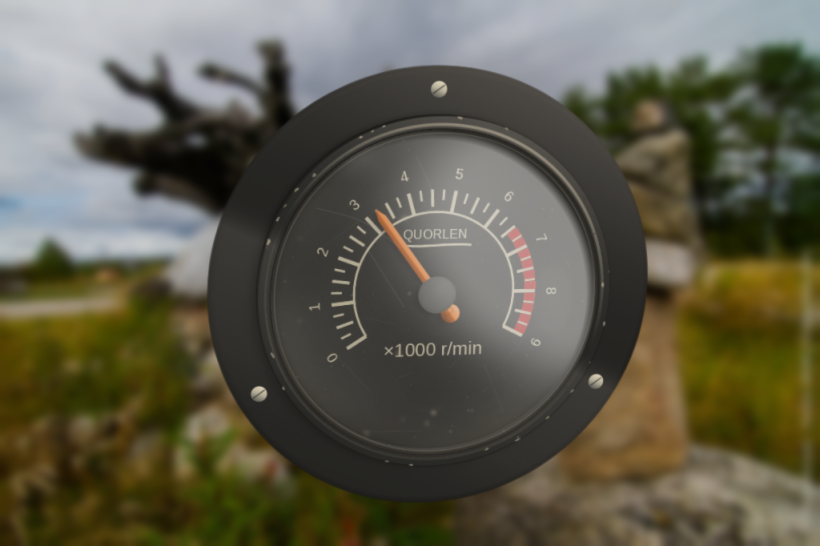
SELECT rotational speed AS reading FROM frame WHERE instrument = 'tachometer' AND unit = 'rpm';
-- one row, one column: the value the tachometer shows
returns 3250 rpm
